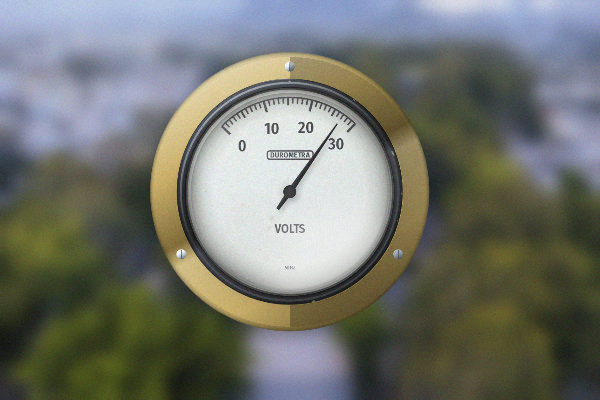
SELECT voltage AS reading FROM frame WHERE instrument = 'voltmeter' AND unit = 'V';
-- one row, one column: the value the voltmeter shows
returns 27 V
